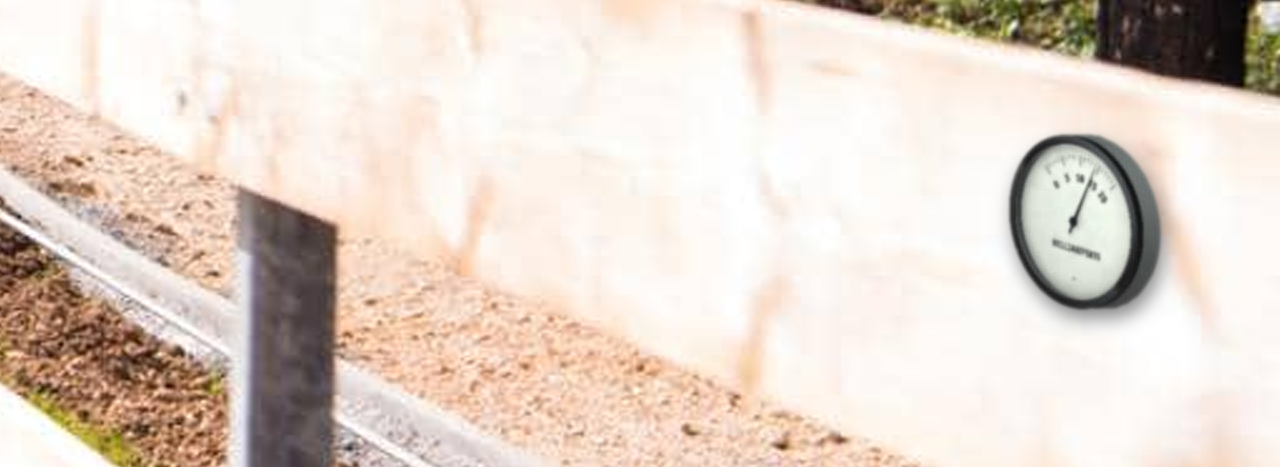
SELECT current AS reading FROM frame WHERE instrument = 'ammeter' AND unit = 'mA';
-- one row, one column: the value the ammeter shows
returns 15 mA
